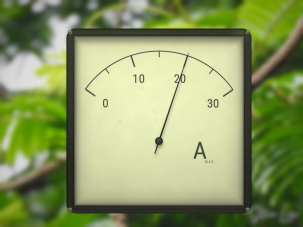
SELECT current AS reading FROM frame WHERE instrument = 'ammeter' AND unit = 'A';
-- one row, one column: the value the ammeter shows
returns 20 A
